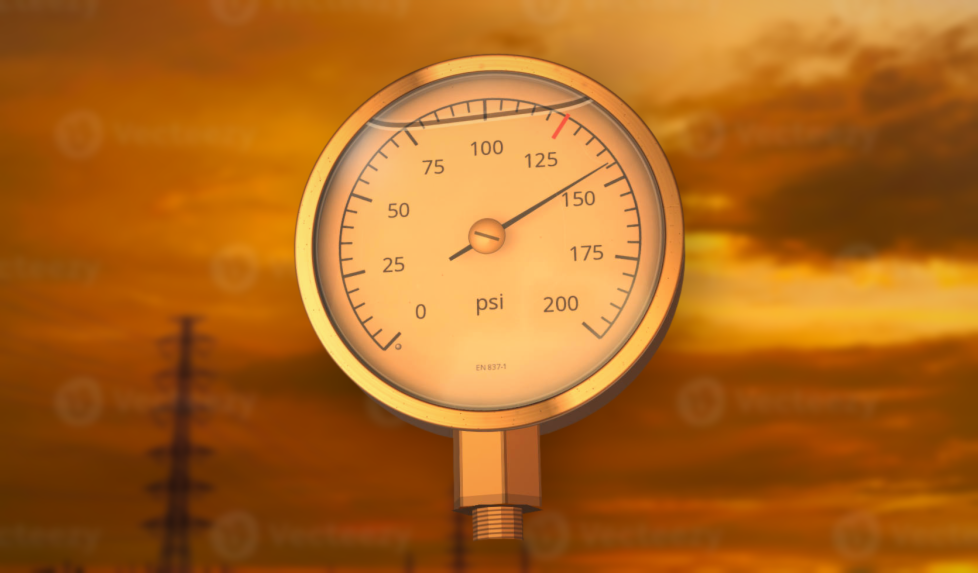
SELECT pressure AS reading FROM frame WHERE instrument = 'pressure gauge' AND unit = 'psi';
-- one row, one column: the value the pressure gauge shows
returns 145 psi
